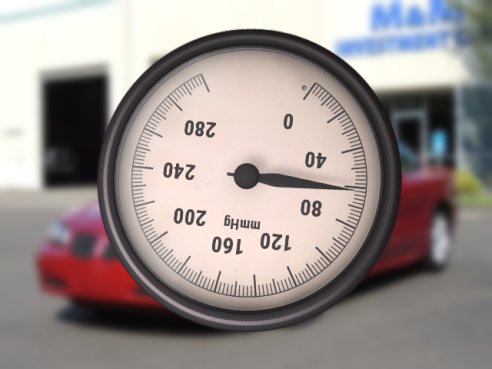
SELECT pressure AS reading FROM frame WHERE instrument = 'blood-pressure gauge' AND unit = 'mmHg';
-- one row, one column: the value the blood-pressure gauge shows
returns 62 mmHg
